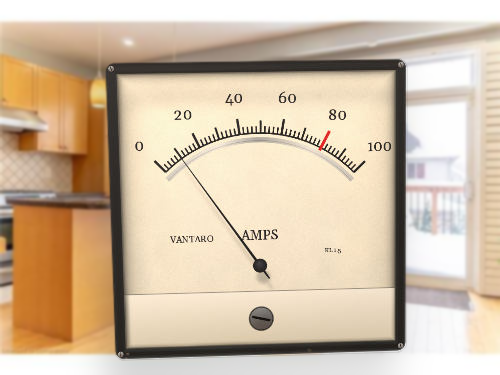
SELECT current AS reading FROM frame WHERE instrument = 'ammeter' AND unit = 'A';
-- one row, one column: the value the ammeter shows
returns 10 A
